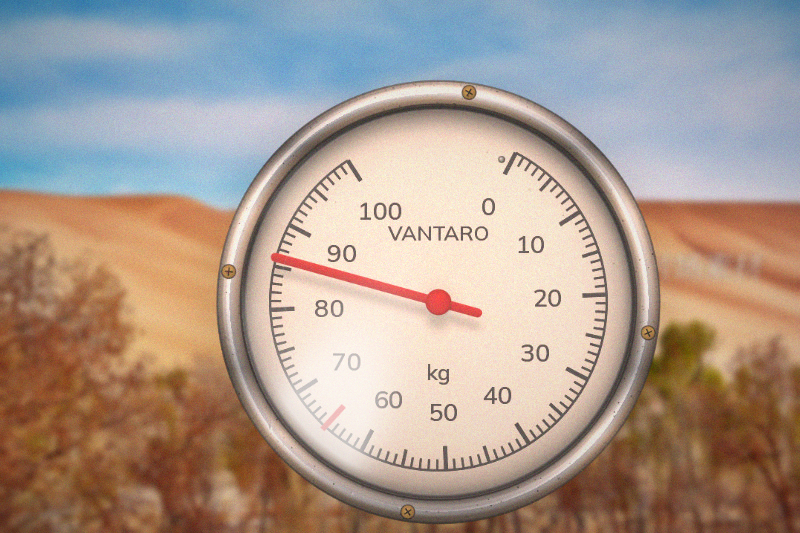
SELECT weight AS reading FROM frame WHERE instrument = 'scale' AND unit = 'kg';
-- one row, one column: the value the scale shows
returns 86 kg
